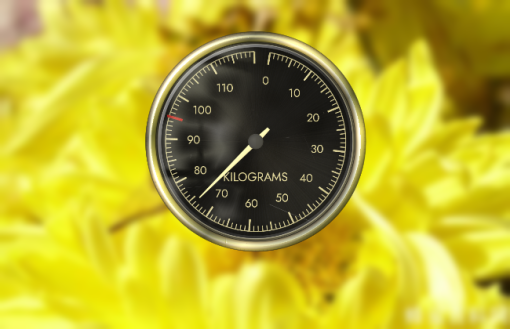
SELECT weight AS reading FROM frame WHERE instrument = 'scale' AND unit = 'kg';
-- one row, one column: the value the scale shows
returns 74 kg
